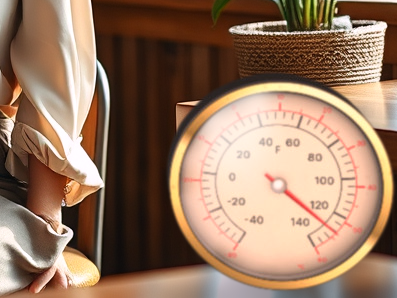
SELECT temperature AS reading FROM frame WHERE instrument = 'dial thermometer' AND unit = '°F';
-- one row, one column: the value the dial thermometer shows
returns 128 °F
